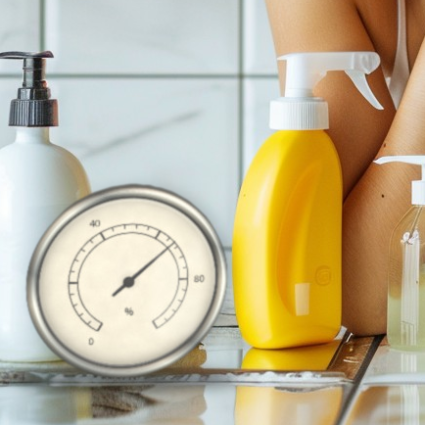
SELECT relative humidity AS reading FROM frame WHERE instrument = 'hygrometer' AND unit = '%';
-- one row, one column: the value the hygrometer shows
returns 66 %
